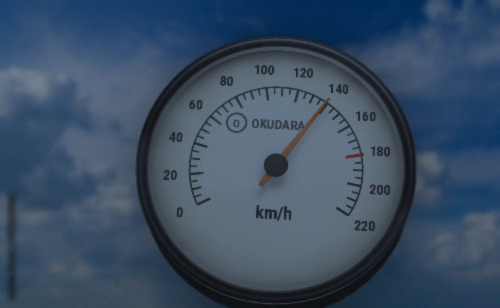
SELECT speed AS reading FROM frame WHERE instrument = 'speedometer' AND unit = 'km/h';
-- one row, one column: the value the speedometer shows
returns 140 km/h
